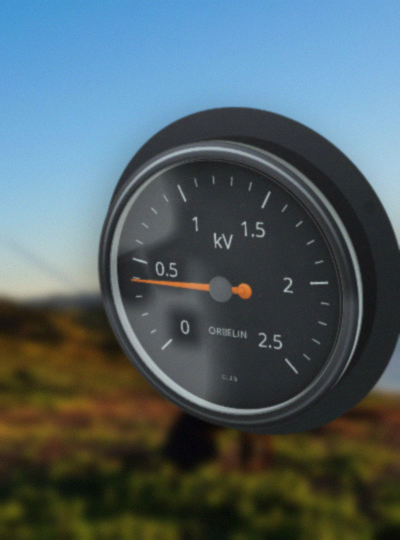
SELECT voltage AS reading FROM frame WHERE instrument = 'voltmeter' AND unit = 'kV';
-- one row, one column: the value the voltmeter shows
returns 0.4 kV
